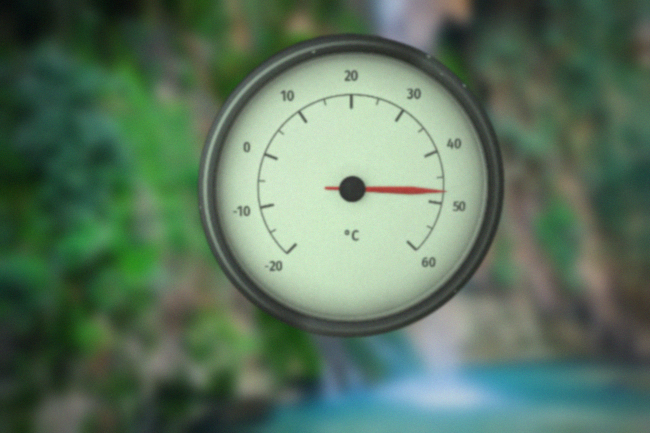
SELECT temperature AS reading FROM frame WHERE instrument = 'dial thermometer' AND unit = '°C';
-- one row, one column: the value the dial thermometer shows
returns 47.5 °C
